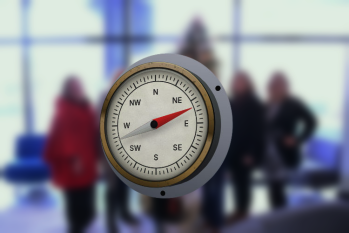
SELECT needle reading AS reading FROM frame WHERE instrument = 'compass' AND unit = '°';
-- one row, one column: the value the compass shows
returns 70 °
